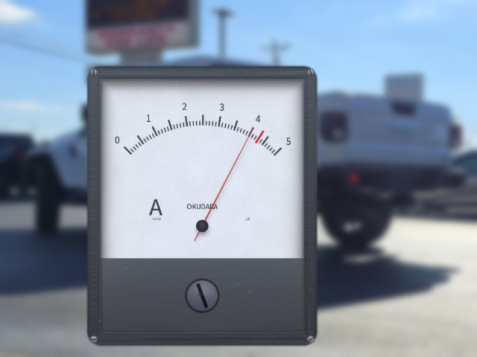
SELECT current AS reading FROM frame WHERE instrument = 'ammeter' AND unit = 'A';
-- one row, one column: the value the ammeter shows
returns 4 A
